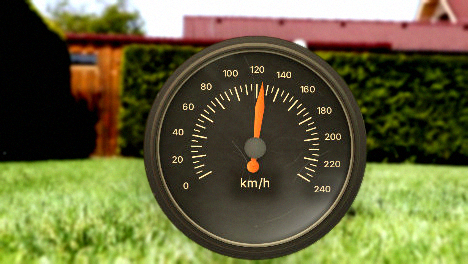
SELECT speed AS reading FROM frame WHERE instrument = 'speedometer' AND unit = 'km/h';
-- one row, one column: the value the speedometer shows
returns 125 km/h
